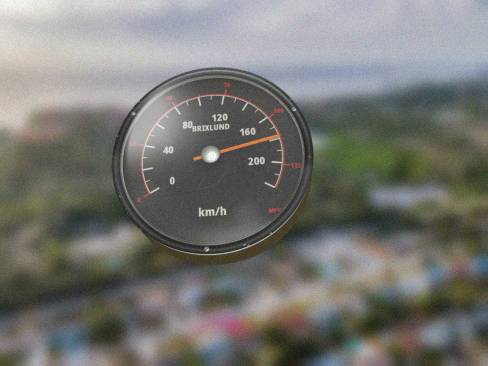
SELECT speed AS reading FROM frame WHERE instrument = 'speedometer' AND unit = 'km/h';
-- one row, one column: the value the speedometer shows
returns 180 km/h
